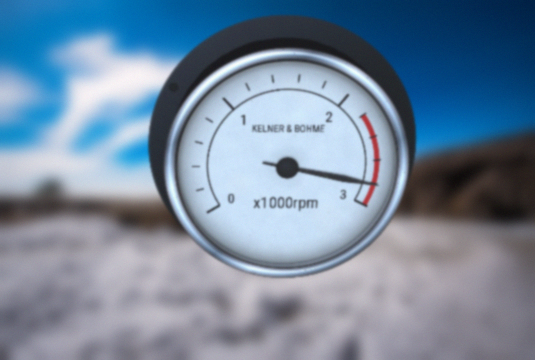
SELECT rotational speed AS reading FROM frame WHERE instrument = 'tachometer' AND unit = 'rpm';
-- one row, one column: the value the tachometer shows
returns 2800 rpm
